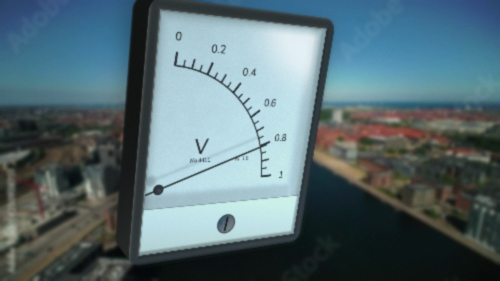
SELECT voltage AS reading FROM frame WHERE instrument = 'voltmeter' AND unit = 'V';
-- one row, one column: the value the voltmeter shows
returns 0.8 V
